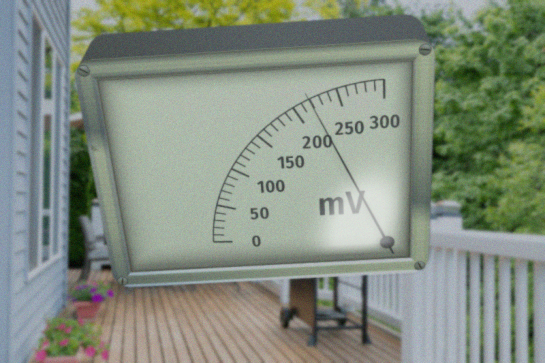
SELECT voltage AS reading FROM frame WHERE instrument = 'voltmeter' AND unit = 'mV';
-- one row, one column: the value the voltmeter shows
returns 220 mV
